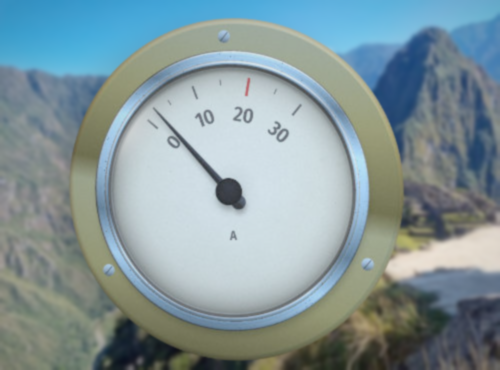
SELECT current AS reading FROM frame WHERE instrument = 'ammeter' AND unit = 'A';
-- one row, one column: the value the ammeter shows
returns 2.5 A
